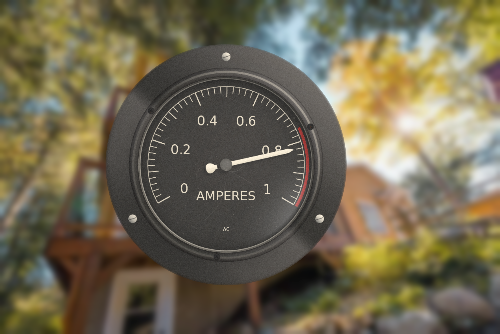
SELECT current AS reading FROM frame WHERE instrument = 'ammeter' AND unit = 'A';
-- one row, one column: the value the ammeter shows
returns 0.82 A
